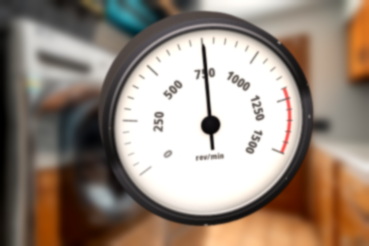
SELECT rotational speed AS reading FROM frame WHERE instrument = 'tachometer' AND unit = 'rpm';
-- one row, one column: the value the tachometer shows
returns 750 rpm
